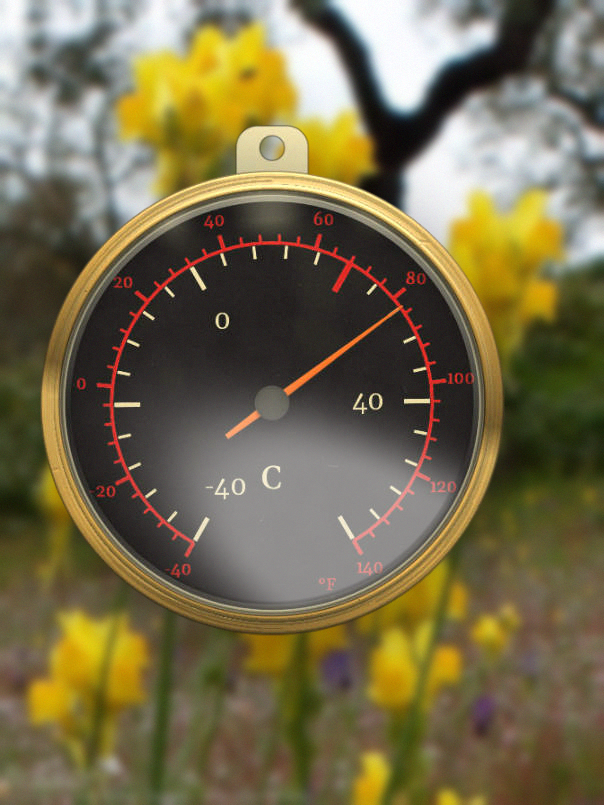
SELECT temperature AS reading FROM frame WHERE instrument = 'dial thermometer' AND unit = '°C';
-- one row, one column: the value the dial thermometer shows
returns 28 °C
